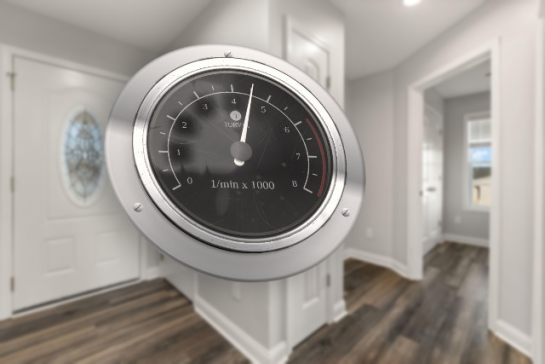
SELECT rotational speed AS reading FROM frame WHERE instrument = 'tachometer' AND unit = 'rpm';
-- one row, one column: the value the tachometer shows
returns 4500 rpm
